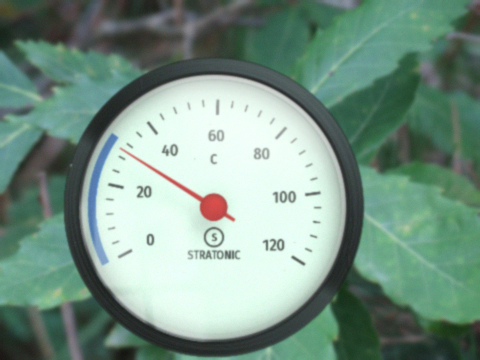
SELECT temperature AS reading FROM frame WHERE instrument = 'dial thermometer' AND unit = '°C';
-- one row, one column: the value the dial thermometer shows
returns 30 °C
